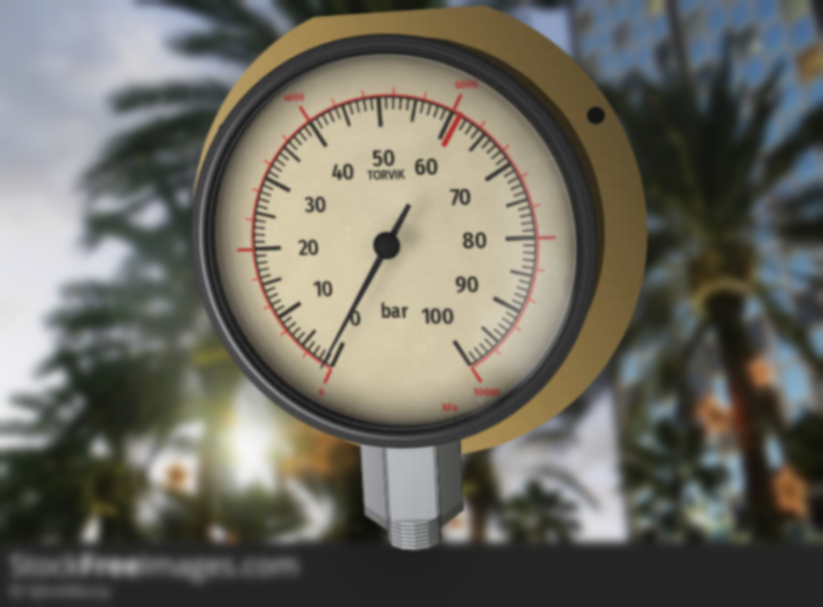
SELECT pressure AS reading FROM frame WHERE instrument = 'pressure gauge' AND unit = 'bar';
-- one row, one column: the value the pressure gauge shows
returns 1 bar
